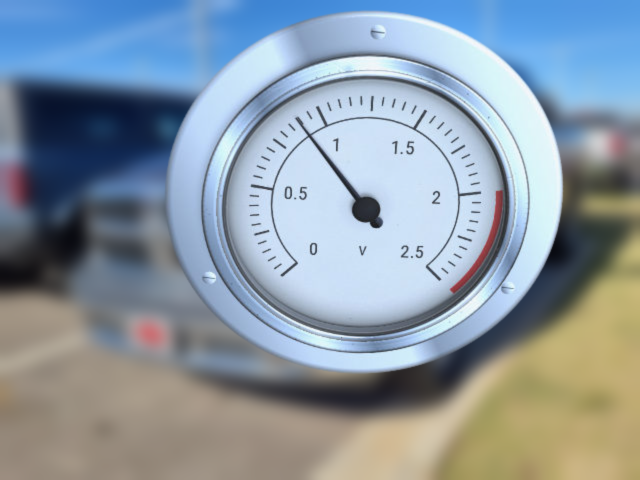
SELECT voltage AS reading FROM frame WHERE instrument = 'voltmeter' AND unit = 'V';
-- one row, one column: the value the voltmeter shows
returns 0.9 V
